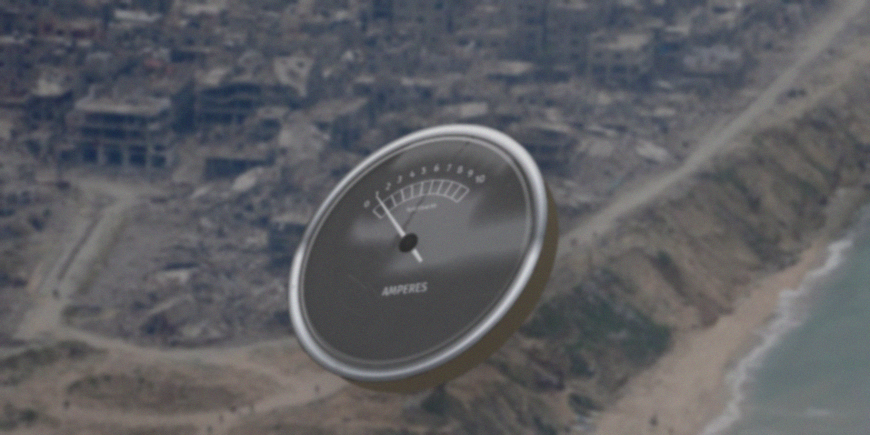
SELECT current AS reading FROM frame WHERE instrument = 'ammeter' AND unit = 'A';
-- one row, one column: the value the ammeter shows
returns 1 A
